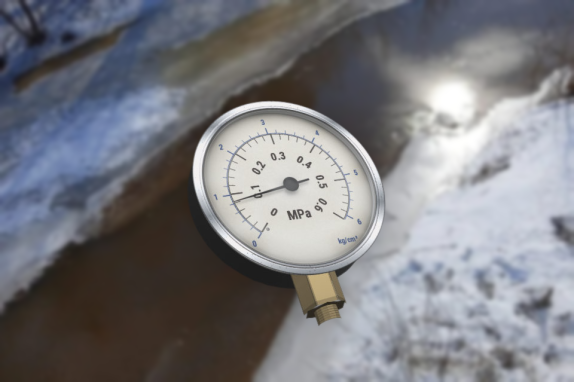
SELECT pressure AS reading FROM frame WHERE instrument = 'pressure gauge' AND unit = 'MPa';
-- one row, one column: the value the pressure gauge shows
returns 0.08 MPa
